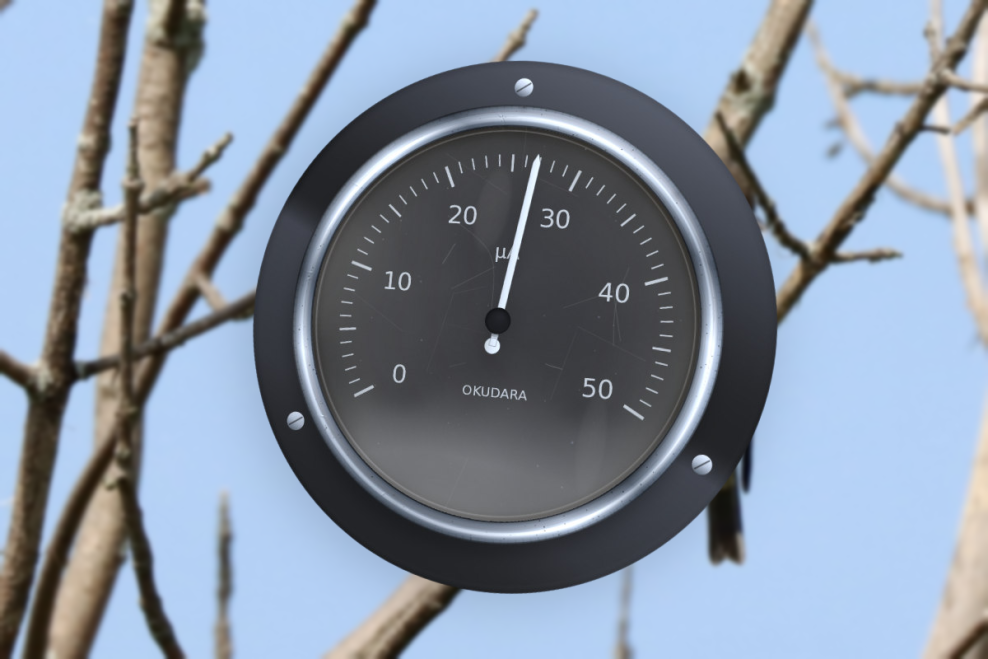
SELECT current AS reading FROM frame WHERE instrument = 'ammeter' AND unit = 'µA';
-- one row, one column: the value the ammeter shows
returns 27 µA
